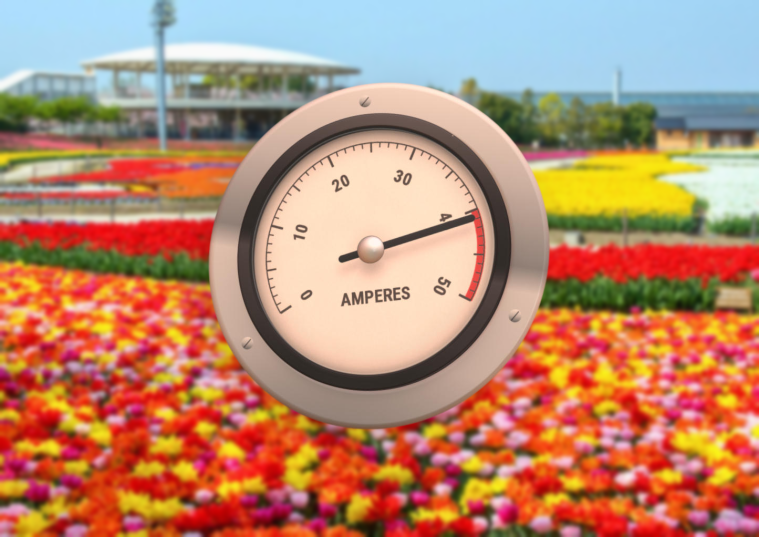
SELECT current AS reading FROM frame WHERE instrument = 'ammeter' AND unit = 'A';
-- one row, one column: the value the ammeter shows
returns 41 A
